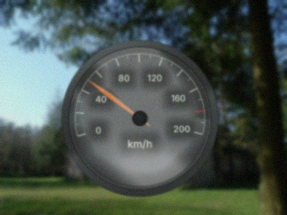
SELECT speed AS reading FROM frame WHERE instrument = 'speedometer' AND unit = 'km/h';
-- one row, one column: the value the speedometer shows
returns 50 km/h
